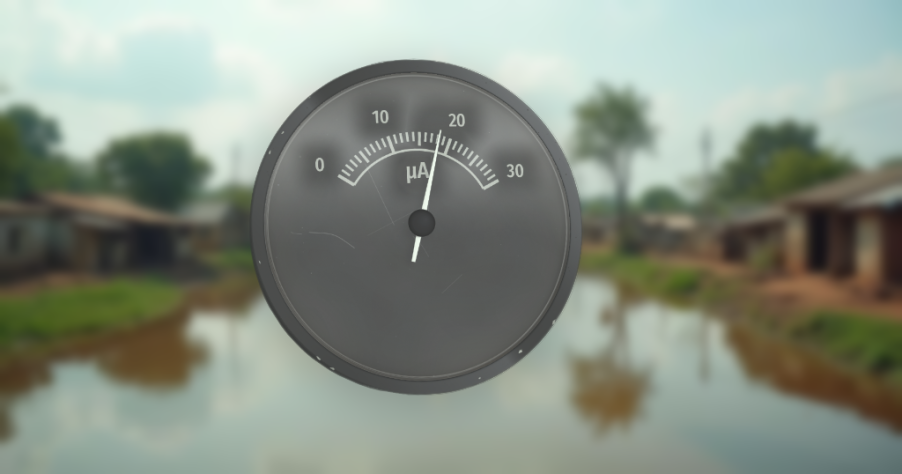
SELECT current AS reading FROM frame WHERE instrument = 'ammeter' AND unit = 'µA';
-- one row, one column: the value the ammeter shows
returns 18 µA
